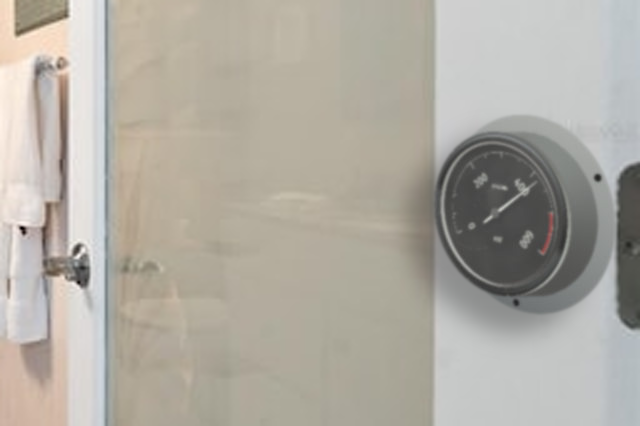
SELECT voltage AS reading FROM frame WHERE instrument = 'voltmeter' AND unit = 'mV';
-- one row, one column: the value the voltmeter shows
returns 425 mV
